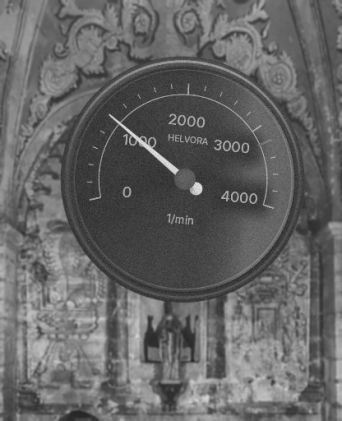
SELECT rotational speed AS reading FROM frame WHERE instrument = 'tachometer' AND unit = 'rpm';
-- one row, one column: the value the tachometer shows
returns 1000 rpm
